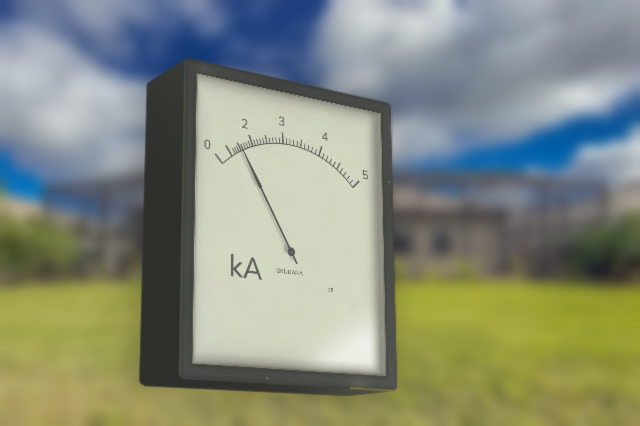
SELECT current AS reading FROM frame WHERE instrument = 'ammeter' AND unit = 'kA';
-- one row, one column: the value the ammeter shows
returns 1.5 kA
